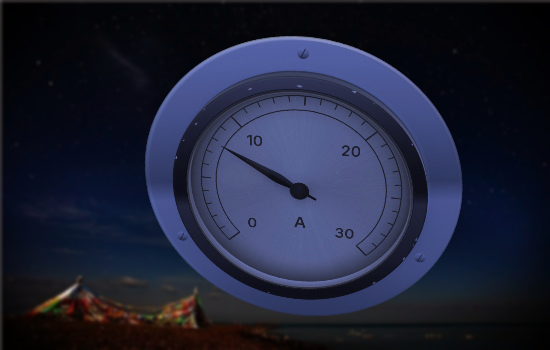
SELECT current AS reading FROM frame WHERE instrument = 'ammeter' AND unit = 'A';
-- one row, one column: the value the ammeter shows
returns 8 A
